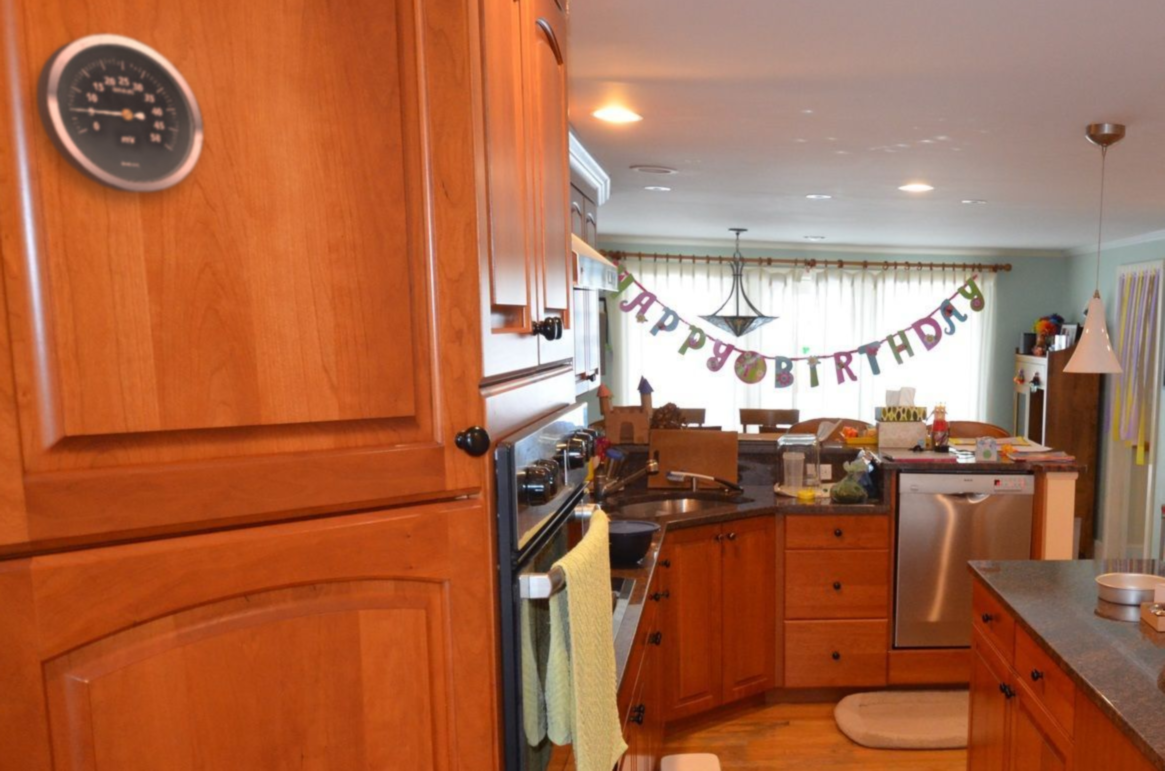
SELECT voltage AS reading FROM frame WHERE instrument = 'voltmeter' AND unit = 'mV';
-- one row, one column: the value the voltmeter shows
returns 5 mV
